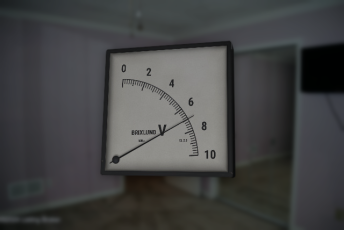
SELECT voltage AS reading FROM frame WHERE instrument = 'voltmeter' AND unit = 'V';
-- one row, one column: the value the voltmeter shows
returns 7 V
